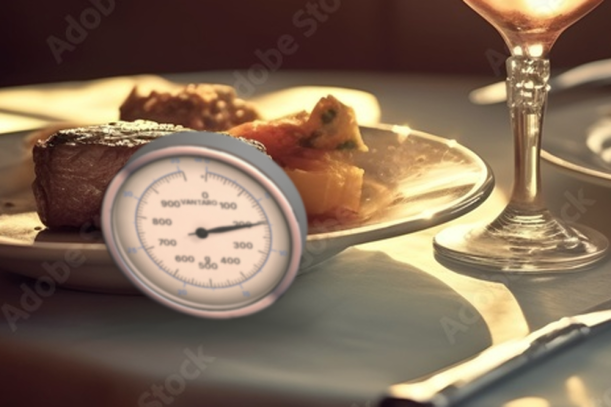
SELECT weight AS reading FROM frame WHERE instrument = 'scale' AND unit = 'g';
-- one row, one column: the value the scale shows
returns 200 g
